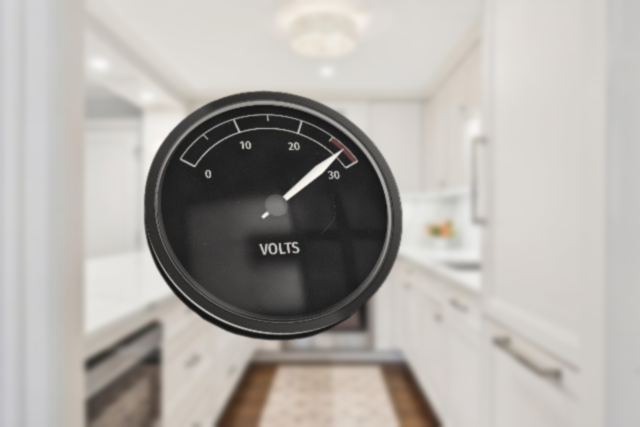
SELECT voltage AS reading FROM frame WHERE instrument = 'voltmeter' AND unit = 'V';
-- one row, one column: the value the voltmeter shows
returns 27.5 V
